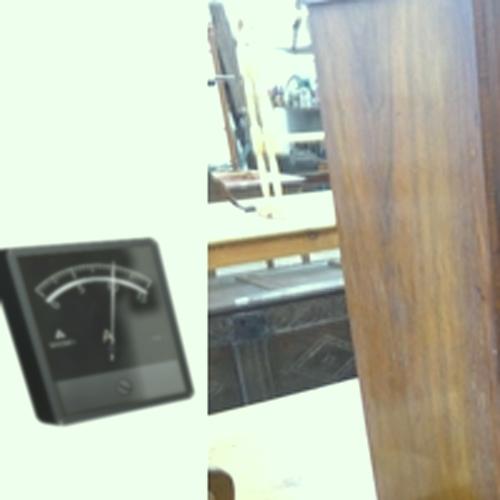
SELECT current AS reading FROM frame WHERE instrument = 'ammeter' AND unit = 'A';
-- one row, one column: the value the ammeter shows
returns 10 A
